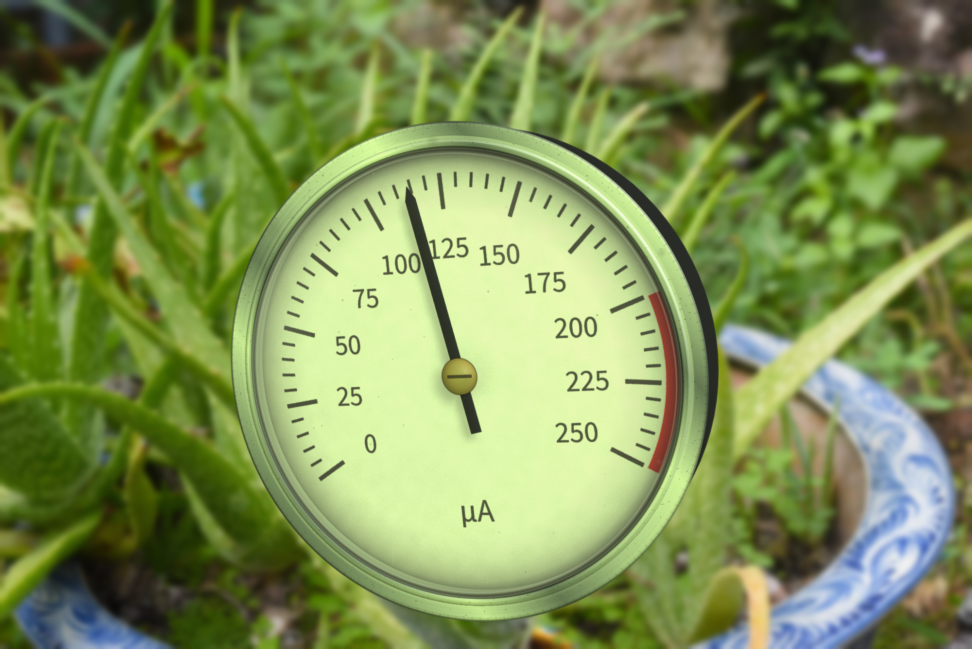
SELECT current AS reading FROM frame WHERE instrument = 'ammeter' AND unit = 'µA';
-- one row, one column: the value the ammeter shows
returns 115 µA
